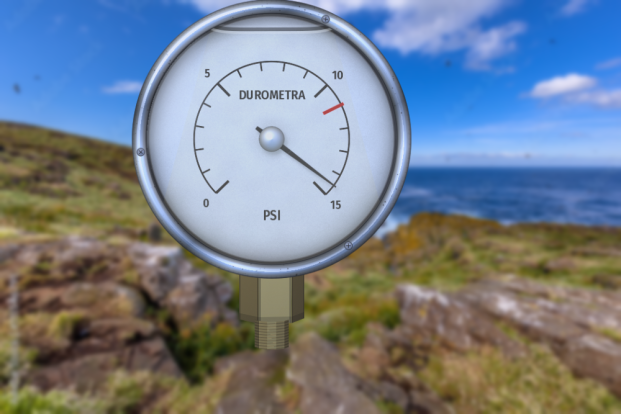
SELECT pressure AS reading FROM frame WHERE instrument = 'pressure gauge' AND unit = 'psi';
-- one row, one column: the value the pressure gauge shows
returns 14.5 psi
